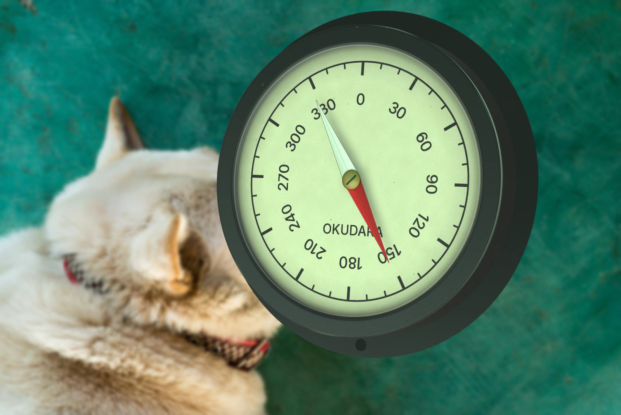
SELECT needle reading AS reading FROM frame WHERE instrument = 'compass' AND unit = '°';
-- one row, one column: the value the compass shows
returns 150 °
